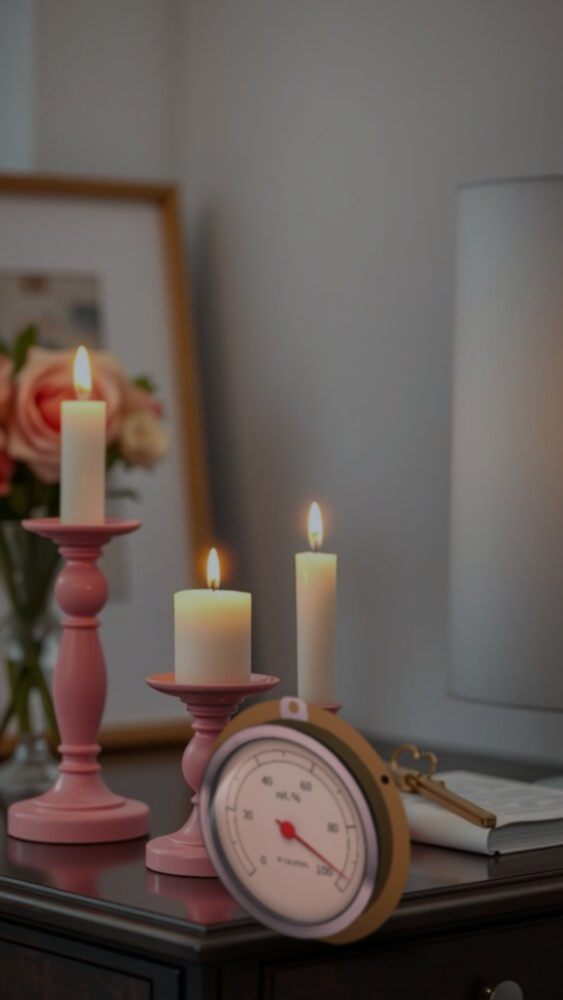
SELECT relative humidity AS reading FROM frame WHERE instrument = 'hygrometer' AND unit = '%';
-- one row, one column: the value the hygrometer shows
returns 95 %
